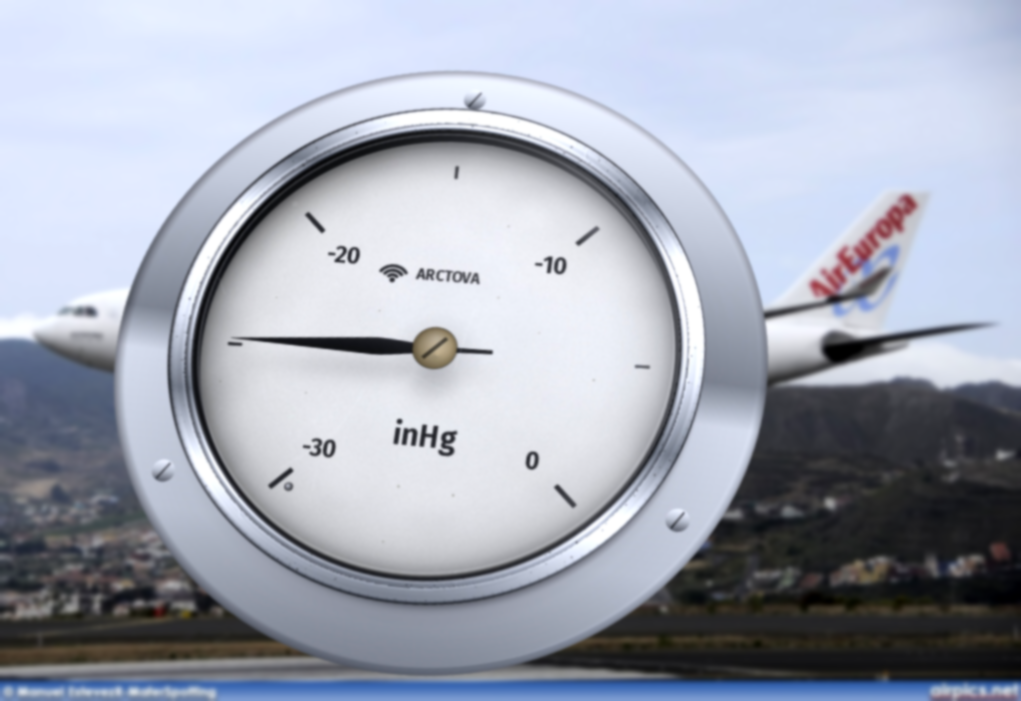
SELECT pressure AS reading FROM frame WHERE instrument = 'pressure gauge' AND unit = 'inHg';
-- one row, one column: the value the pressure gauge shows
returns -25 inHg
